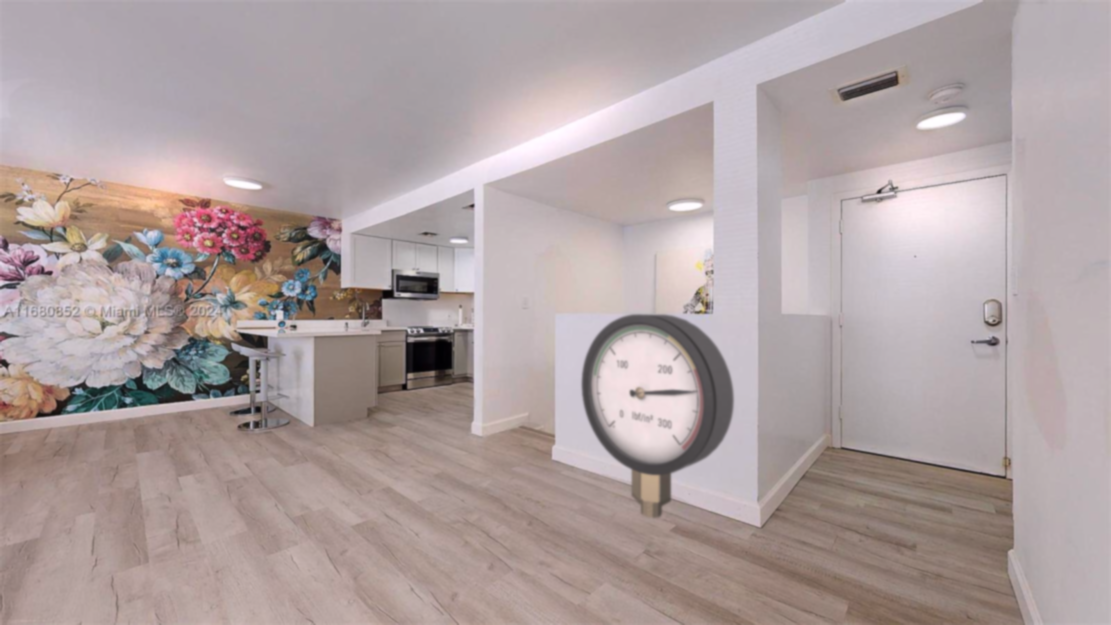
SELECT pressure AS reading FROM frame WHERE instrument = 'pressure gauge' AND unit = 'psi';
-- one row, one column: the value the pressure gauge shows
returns 240 psi
